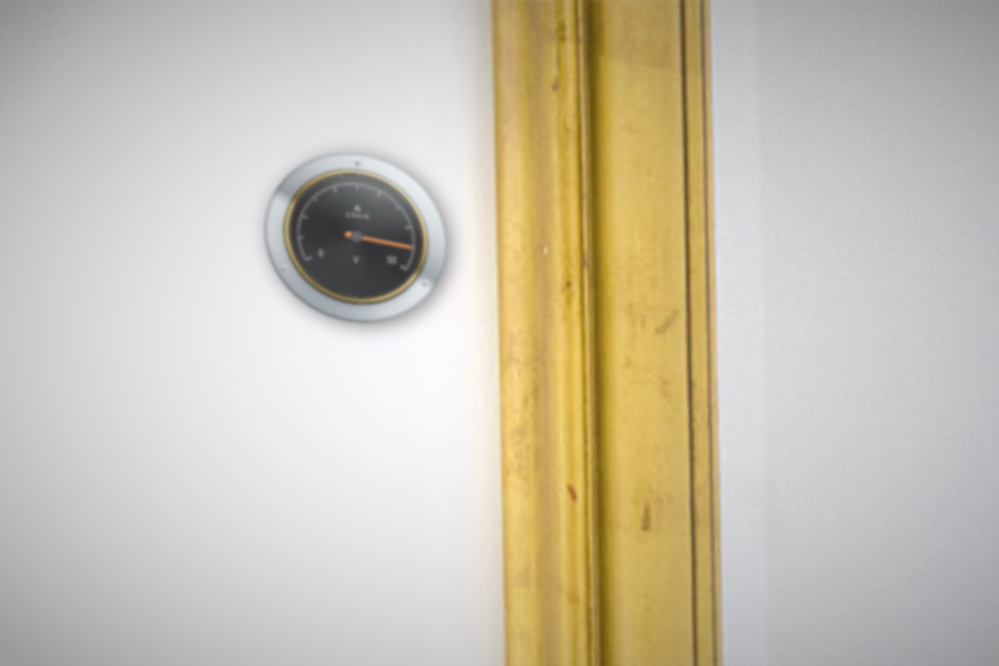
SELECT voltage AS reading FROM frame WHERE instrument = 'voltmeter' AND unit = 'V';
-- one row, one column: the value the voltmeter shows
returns 45 V
